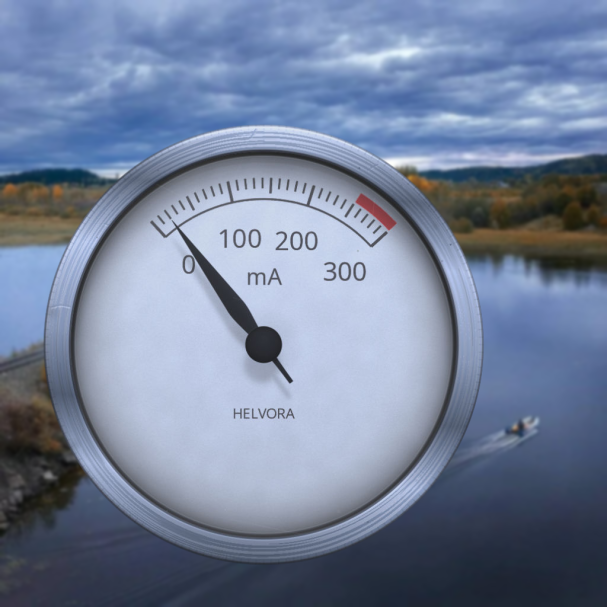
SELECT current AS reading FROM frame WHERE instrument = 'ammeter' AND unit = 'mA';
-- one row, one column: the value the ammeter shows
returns 20 mA
